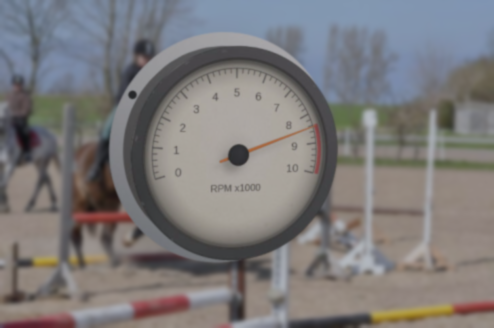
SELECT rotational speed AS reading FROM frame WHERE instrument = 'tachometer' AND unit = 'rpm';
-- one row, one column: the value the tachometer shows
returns 8400 rpm
